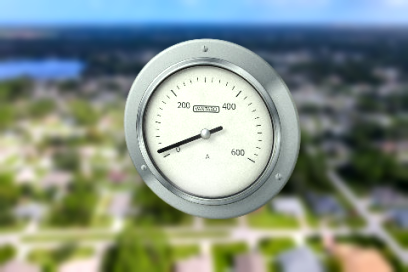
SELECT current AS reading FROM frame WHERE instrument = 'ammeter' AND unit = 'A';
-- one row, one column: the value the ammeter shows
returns 20 A
